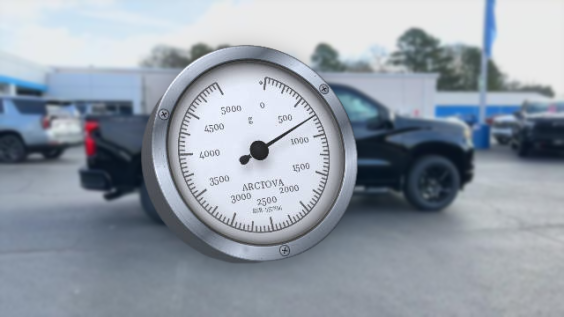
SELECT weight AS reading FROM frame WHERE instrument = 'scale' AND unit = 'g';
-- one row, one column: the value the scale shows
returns 750 g
